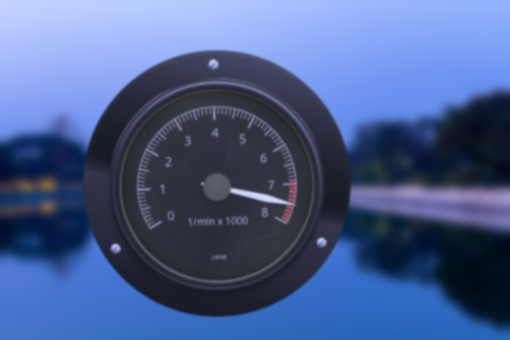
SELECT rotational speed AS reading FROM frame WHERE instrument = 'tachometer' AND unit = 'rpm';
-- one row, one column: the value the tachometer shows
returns 7500 rpm
